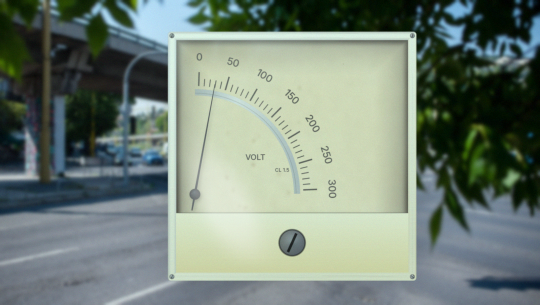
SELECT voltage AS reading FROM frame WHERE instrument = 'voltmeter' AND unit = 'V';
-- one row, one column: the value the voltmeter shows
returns 30 V
